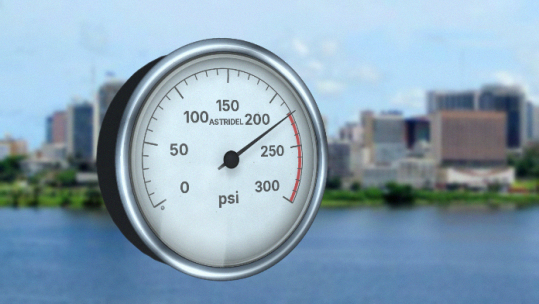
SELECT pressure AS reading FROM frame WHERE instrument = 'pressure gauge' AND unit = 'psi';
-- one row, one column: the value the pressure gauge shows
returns 220 psi
